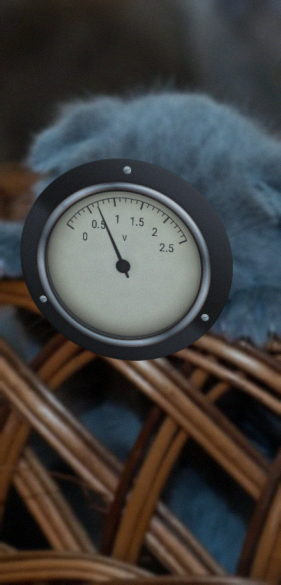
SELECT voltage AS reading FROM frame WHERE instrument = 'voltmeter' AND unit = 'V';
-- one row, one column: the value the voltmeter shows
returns 0.7 V
